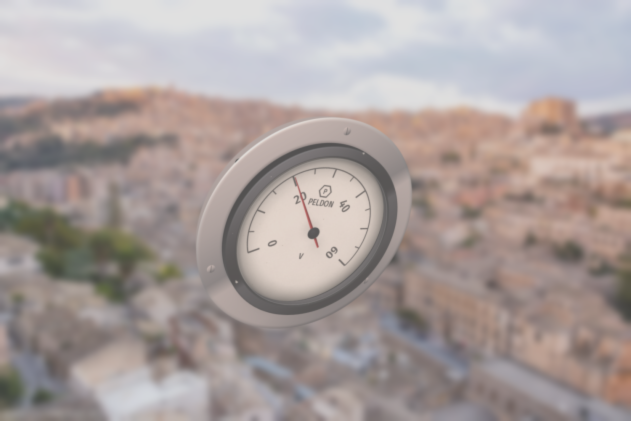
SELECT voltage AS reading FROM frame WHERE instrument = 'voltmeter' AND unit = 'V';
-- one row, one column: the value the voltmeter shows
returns 20 V
